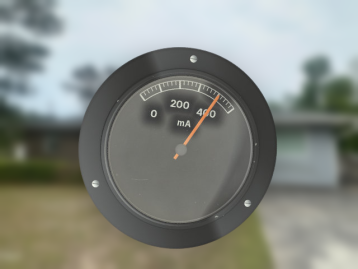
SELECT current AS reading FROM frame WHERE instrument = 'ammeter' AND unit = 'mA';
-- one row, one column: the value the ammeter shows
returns 400 mA
